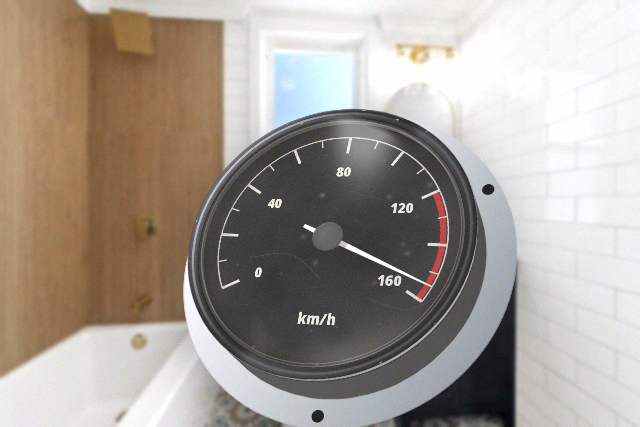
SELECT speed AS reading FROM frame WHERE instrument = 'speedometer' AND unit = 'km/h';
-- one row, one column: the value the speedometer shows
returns 155 km/h
